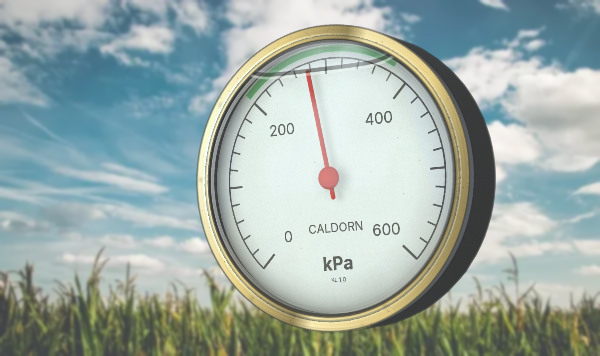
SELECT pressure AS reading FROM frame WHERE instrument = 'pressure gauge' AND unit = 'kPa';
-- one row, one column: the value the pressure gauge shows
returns 280 kPa
